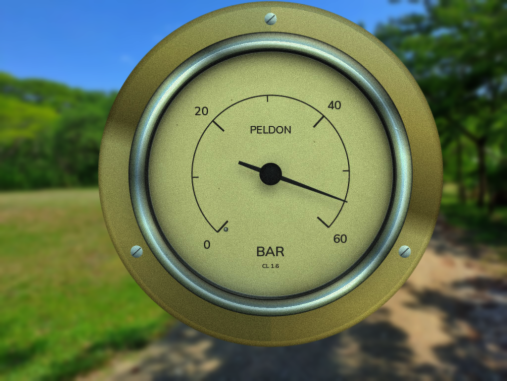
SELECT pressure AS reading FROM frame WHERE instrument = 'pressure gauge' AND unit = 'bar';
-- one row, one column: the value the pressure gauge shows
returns 55 bar
